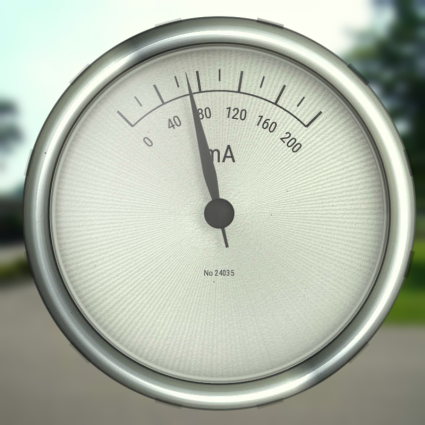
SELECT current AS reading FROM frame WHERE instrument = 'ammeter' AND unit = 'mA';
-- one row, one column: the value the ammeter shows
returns 70 mA
